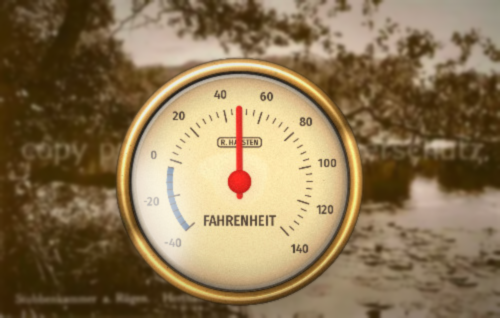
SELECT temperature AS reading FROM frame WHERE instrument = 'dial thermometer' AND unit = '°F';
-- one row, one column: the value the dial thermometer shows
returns 48 °F
